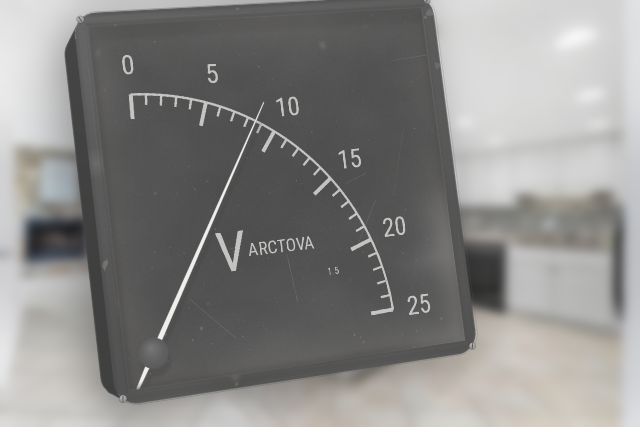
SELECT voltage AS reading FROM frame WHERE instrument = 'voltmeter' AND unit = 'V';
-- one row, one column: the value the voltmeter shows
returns 8.5 V
